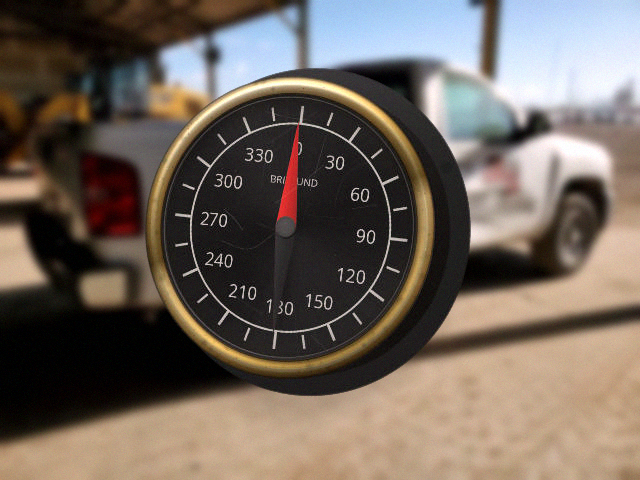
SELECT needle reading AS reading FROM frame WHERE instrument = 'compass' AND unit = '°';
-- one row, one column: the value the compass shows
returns 0 °
